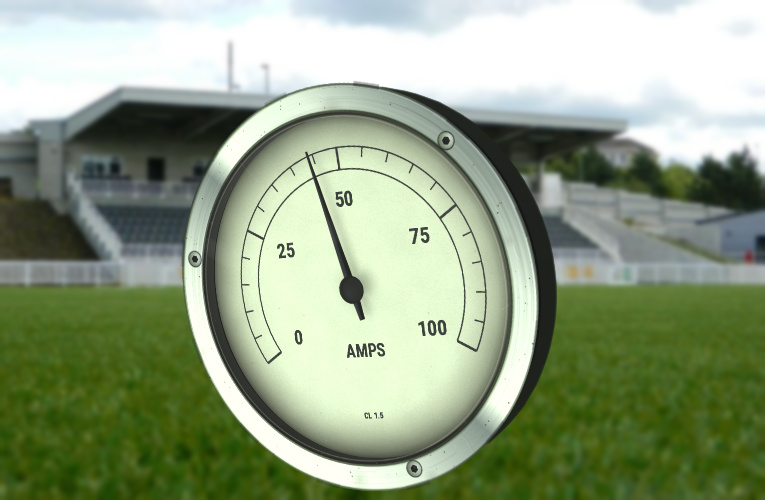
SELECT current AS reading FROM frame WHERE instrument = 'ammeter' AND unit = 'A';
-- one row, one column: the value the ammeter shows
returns 45 A
